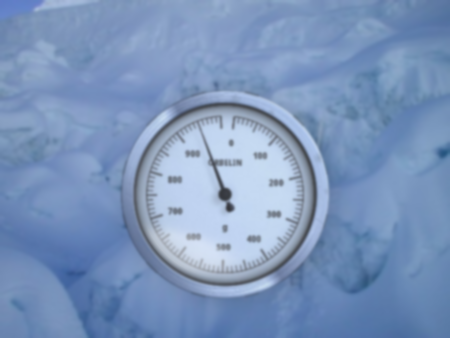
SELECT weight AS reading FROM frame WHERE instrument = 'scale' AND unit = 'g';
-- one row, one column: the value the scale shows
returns 950 g
